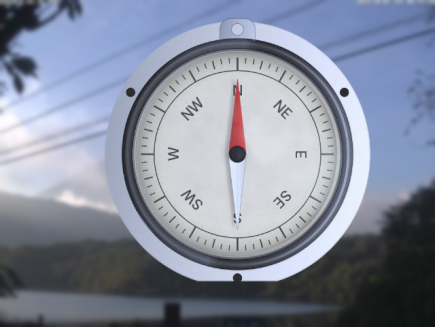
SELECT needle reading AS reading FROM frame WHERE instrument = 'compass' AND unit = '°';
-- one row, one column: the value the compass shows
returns 0 °
